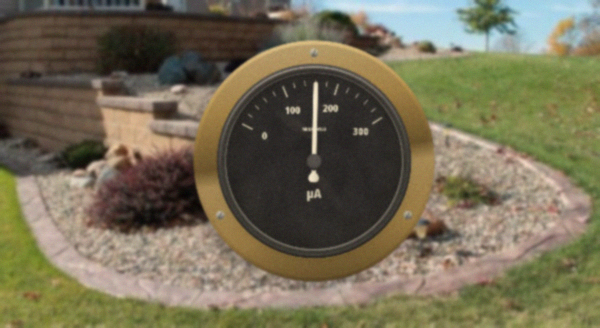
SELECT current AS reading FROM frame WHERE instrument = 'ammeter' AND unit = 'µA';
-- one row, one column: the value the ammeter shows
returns 160 µA
